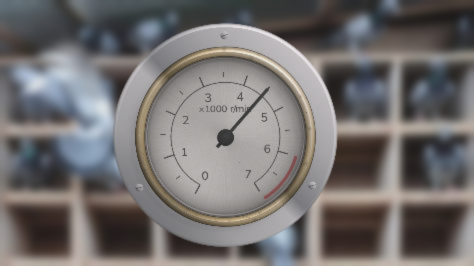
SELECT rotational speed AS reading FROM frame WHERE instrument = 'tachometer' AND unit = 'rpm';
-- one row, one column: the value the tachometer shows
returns 4500 rpm
